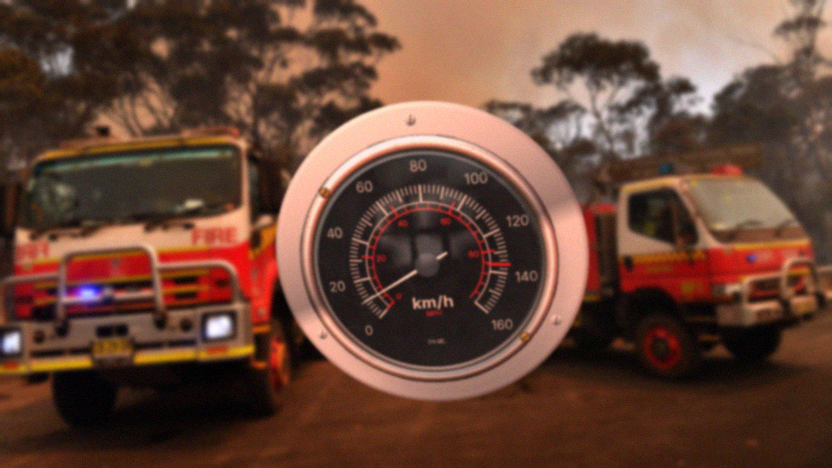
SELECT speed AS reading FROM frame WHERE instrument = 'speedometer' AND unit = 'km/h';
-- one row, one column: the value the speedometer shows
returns 10 km/h
